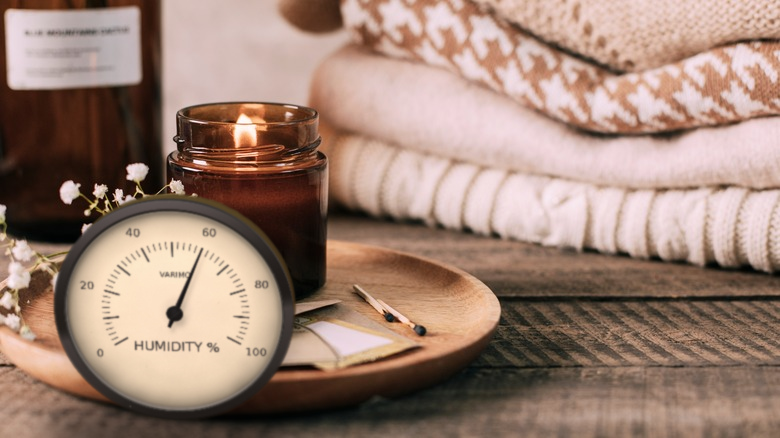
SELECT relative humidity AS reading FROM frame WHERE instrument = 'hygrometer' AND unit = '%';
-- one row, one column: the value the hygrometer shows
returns 60 %
